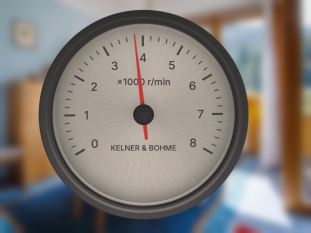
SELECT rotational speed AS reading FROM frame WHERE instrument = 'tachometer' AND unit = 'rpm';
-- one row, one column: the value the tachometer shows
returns 3800 rpm
